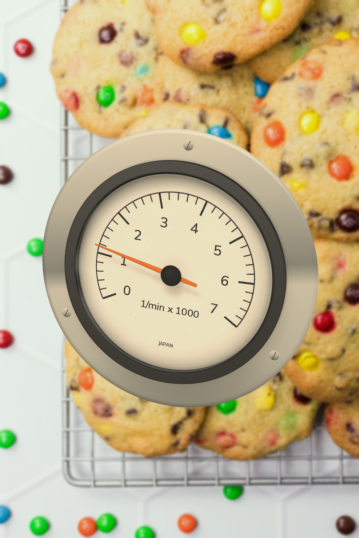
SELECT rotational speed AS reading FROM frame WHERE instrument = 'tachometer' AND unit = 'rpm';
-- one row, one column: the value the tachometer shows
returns 1200 rpm
